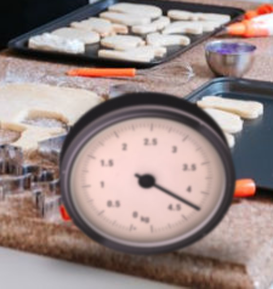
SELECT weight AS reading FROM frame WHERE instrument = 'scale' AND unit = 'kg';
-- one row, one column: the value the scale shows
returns 4.25 kg
